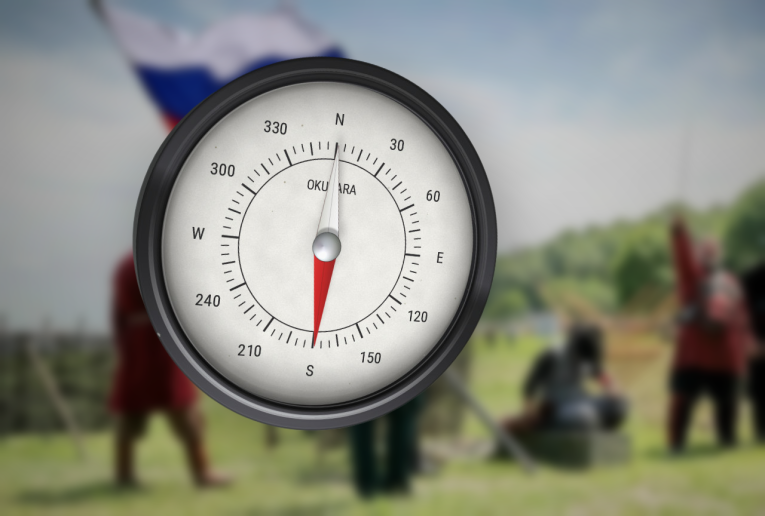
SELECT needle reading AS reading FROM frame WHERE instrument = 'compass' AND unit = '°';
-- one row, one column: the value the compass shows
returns 180 °
